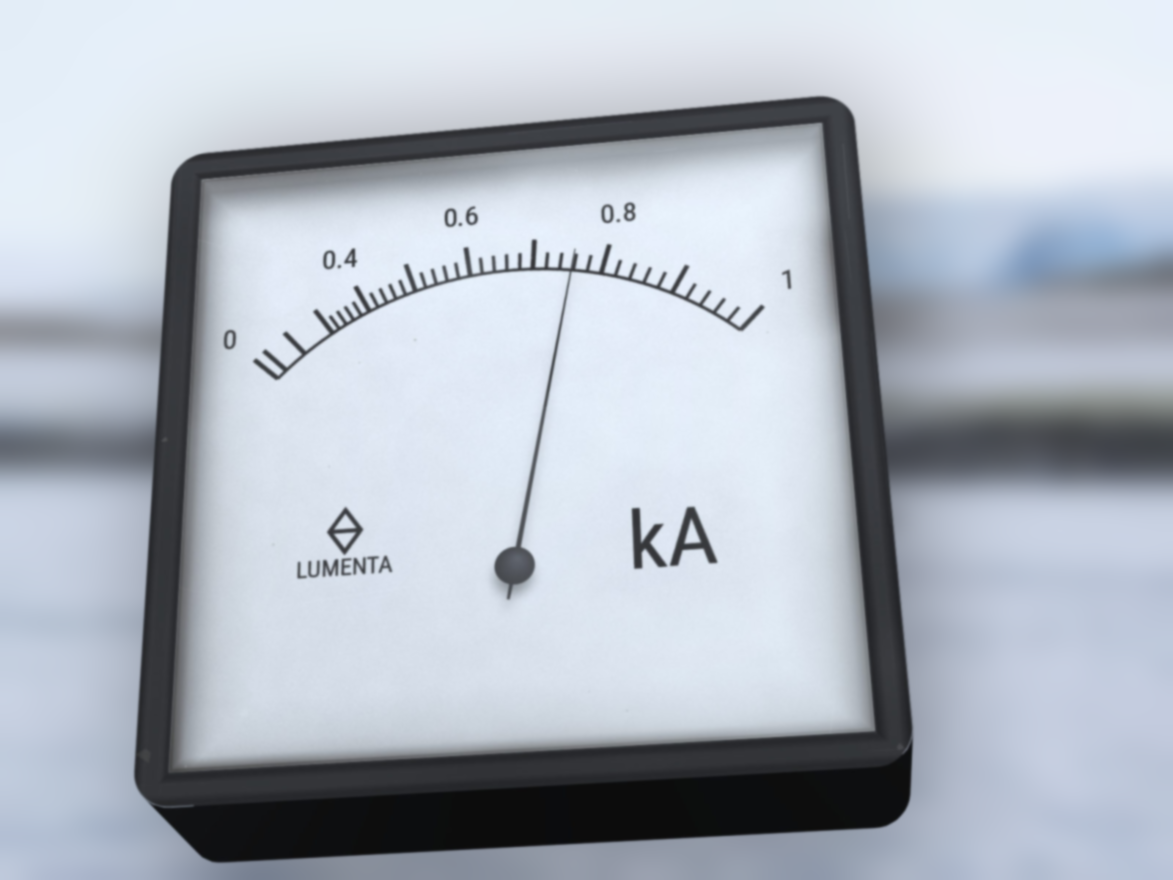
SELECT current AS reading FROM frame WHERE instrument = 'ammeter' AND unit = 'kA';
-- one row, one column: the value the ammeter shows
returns 0.76 kA
